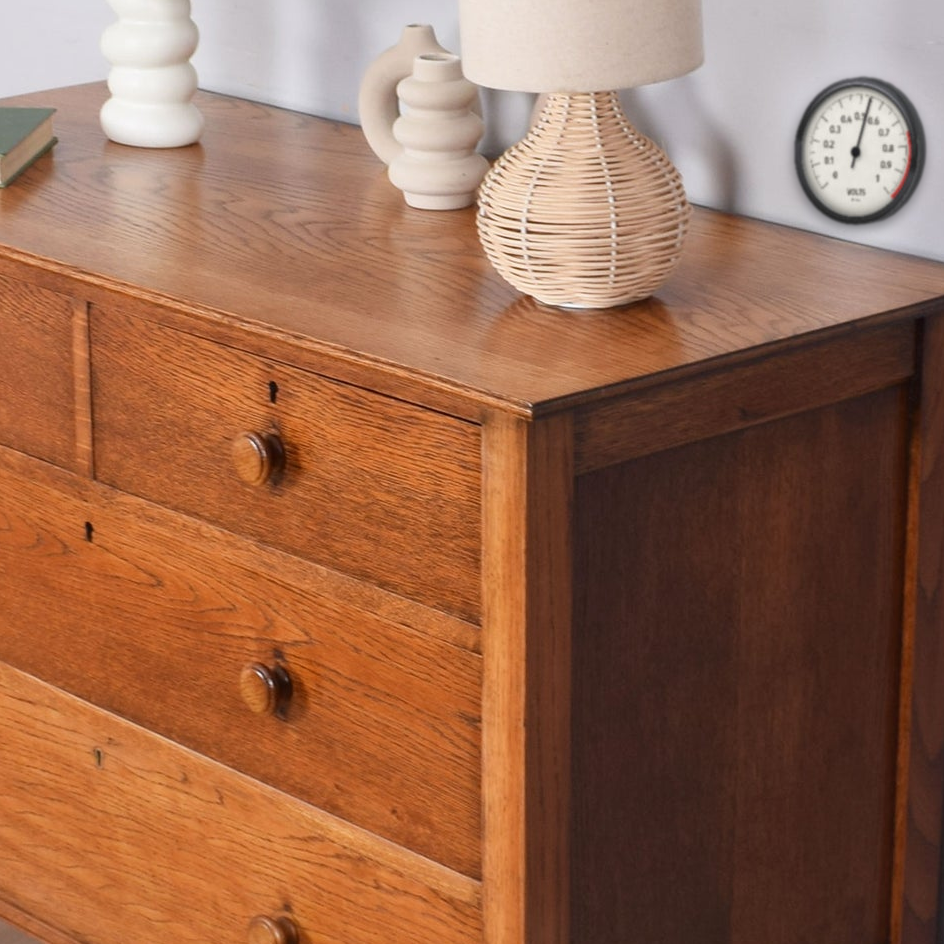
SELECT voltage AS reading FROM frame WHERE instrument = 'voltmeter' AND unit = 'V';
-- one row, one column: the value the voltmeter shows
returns 0.55 V
